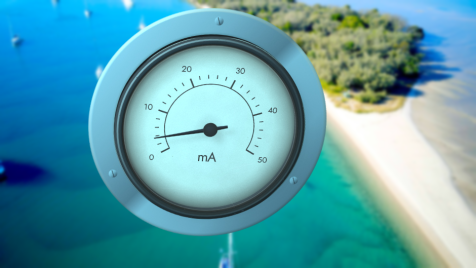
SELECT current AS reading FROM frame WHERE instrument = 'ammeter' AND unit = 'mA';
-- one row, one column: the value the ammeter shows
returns 4 mA
